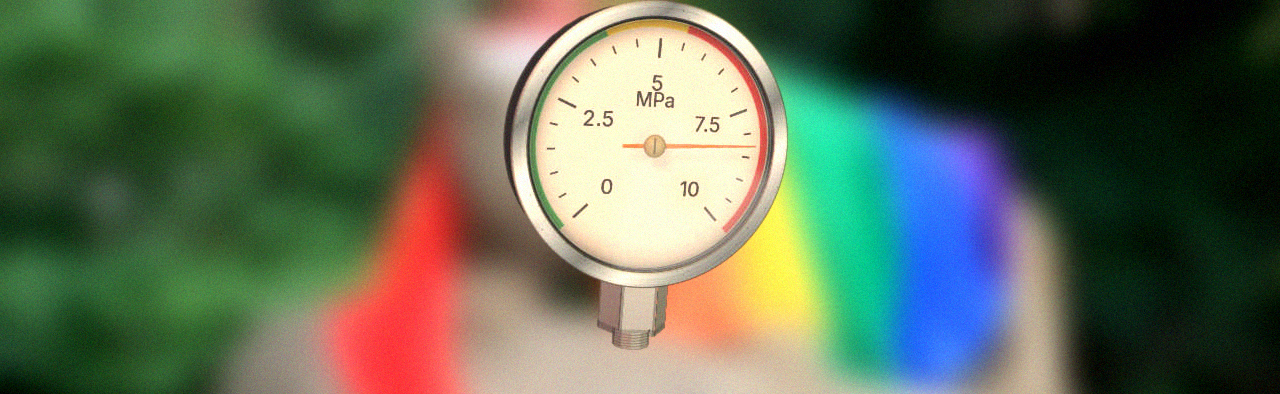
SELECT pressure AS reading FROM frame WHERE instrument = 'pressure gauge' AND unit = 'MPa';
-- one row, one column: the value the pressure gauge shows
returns 8.25 MPa
